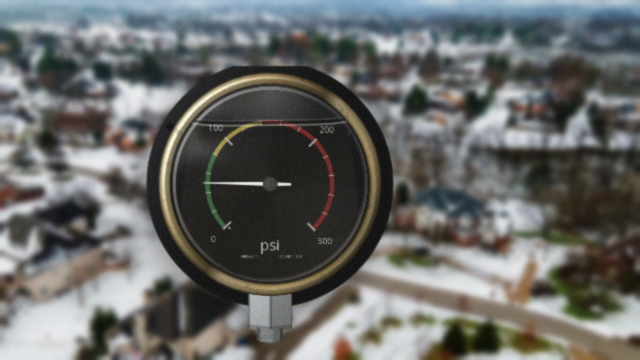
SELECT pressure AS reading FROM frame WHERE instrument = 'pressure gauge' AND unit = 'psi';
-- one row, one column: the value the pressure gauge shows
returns 50 psi
